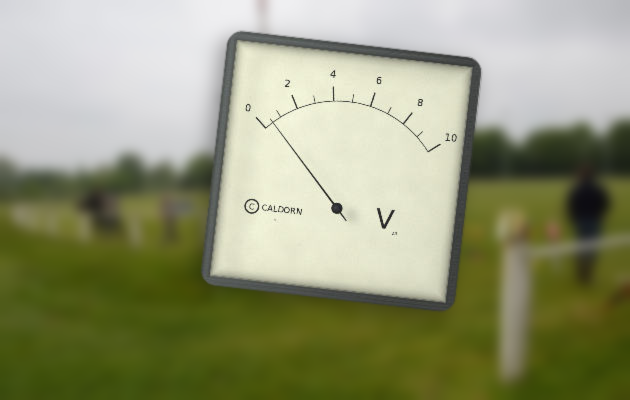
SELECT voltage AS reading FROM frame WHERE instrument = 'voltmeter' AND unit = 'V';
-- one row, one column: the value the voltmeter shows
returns 0.5 V
